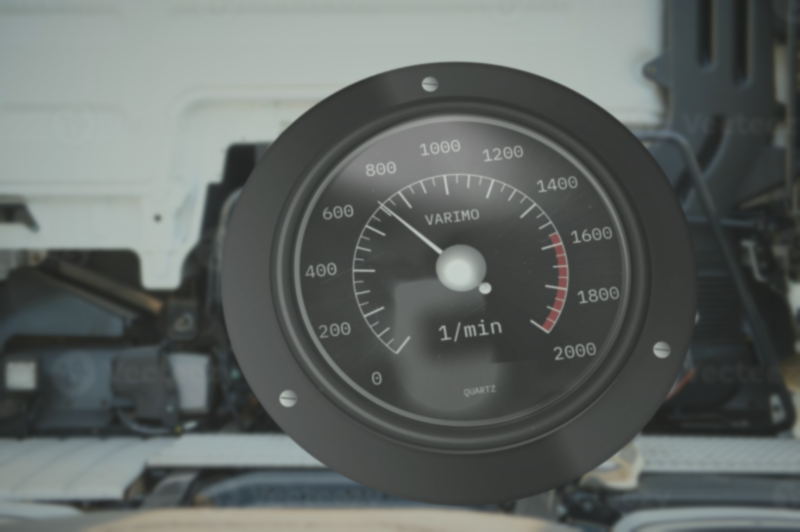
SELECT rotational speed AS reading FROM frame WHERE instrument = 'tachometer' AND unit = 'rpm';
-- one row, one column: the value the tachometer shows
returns 700 rpm
